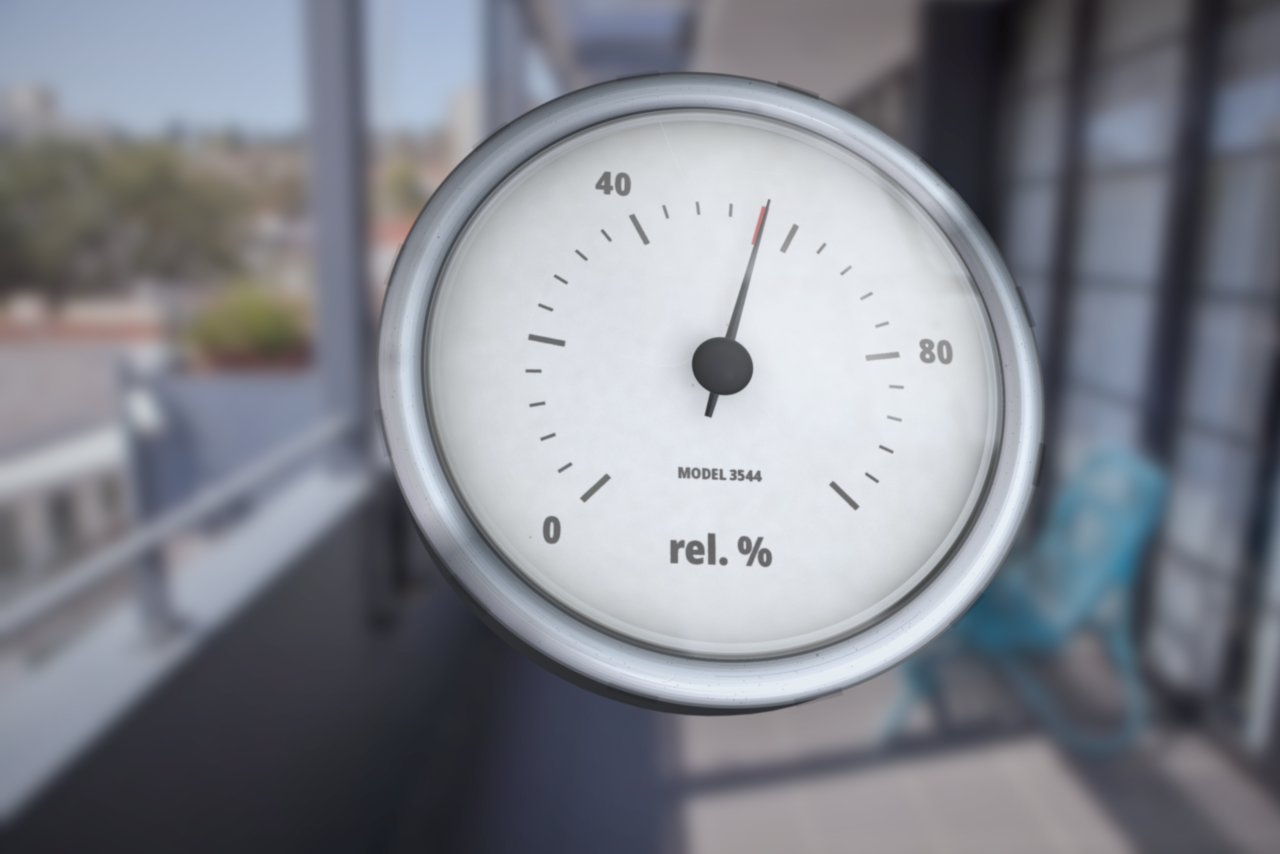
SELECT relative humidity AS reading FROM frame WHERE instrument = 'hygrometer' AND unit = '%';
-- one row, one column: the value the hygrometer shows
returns 56 %
